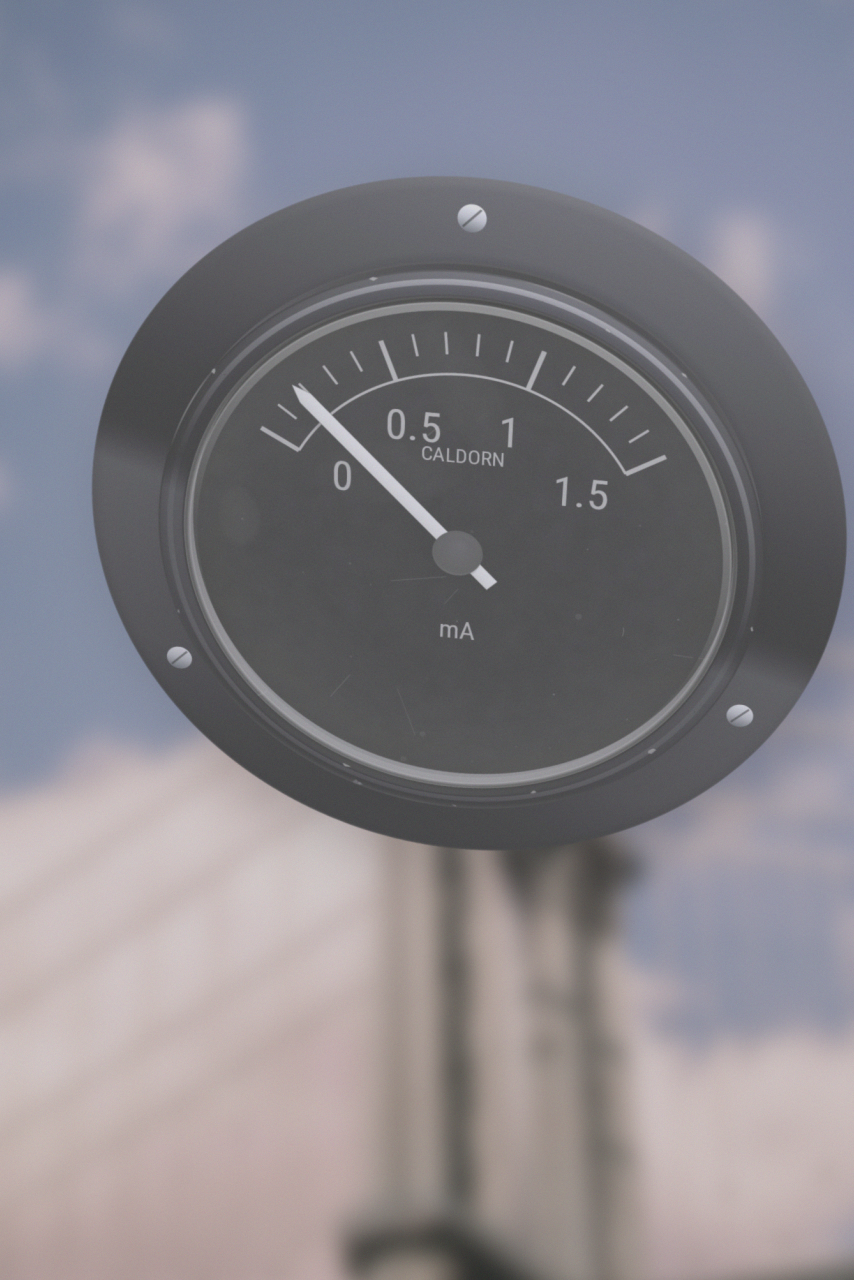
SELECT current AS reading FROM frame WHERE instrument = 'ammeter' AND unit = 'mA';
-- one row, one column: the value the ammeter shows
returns 0.2 mA
